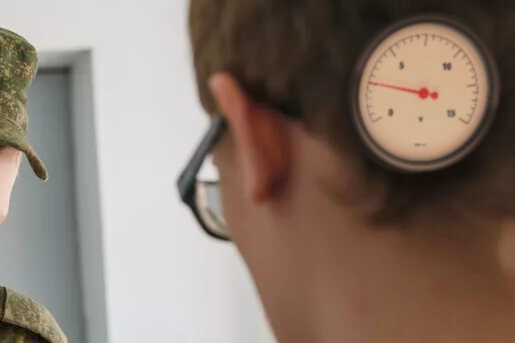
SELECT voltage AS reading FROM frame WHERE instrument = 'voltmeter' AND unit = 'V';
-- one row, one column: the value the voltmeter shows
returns 2.5 V
